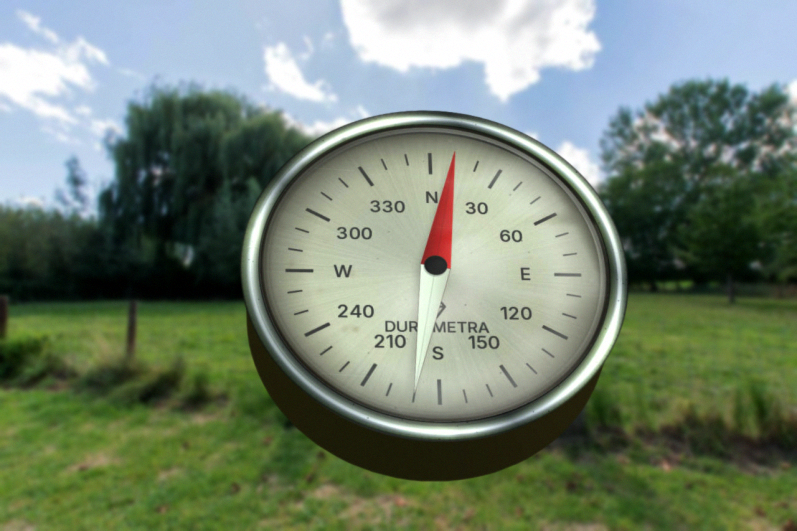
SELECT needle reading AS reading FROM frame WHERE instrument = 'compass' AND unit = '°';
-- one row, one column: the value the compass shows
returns 10 °
